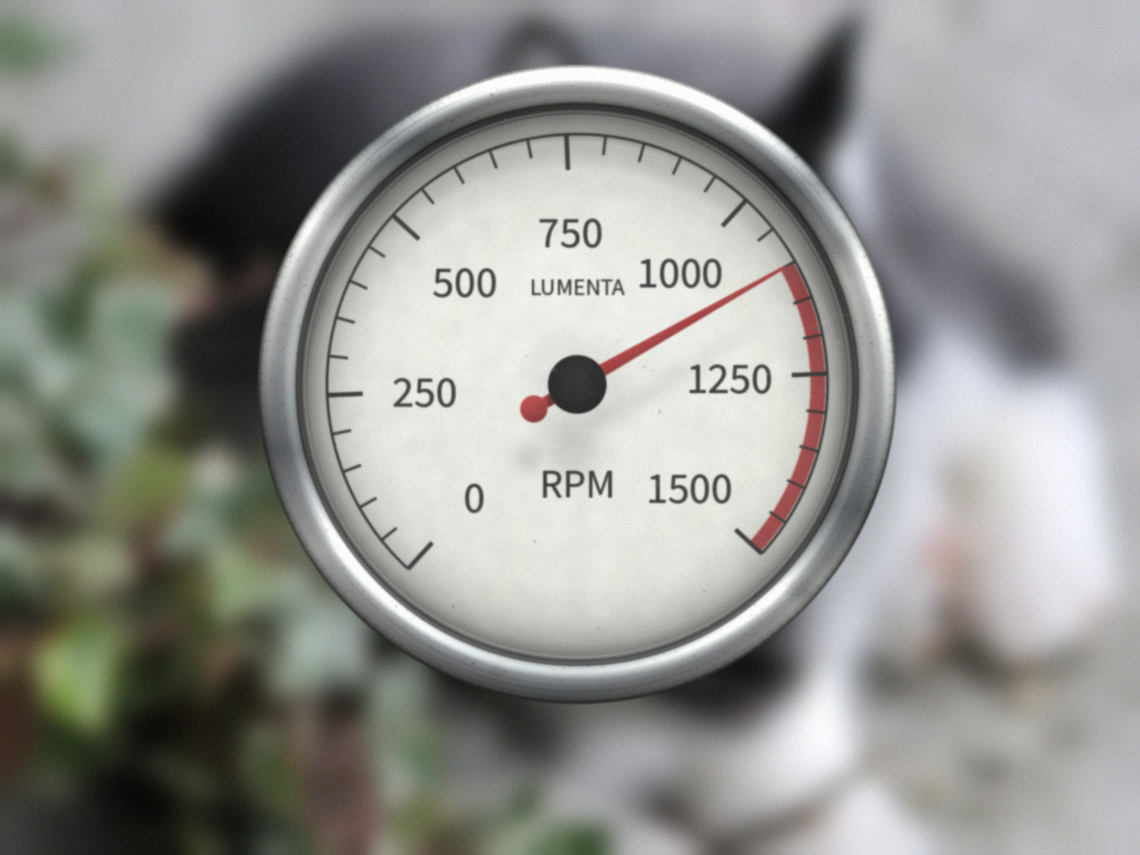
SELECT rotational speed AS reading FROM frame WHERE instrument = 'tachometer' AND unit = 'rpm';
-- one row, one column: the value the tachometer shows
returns 1100 rpm
